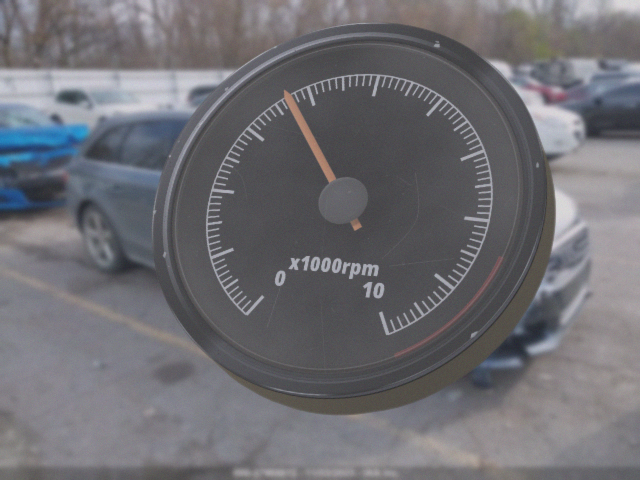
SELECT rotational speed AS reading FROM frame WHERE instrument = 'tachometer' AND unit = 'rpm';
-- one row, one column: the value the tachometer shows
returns 3700 rpm
